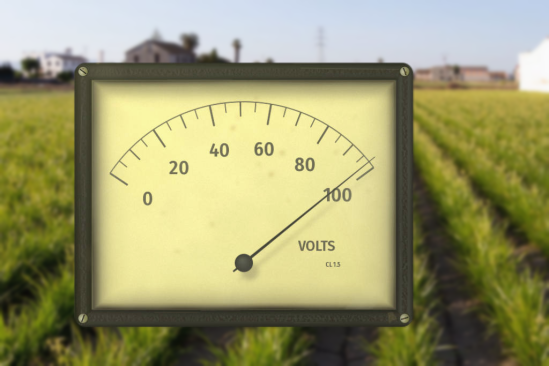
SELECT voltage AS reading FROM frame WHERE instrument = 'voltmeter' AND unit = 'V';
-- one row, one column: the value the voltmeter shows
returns 97.5 V
